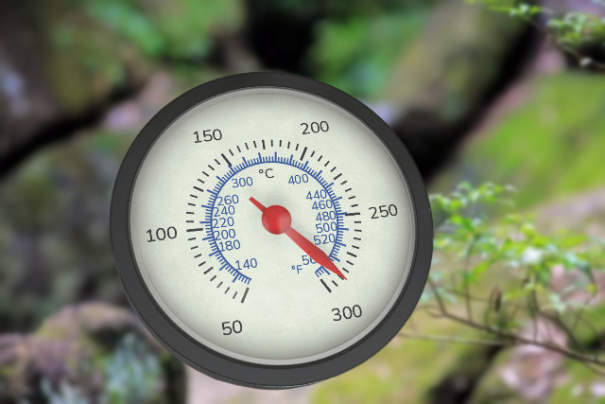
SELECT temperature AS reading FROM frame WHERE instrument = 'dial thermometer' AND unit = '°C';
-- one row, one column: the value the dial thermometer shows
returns 290 °C
